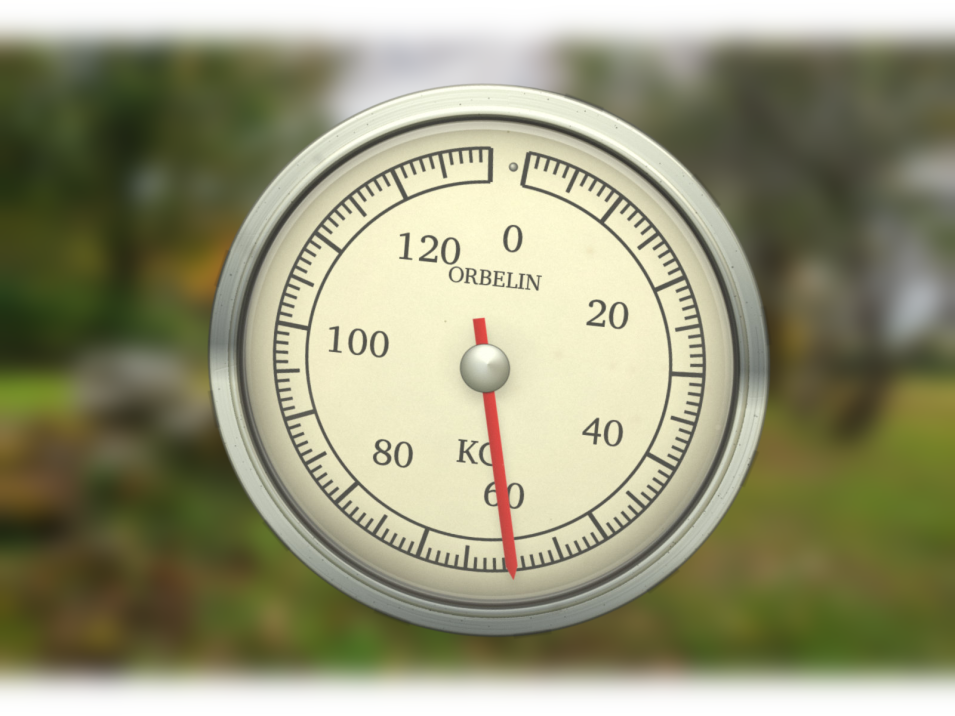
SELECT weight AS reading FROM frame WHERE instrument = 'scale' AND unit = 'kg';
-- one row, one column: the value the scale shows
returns 60 kg
